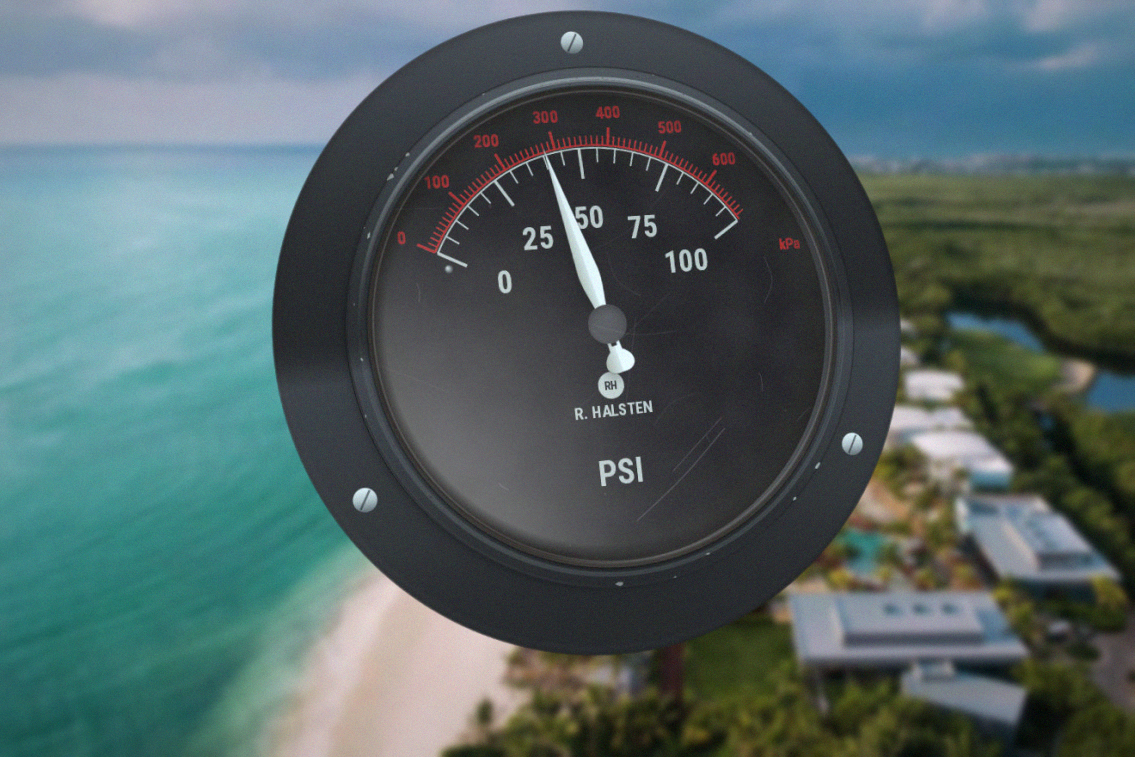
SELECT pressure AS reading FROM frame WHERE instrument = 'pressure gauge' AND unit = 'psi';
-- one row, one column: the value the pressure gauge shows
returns 40 psi
